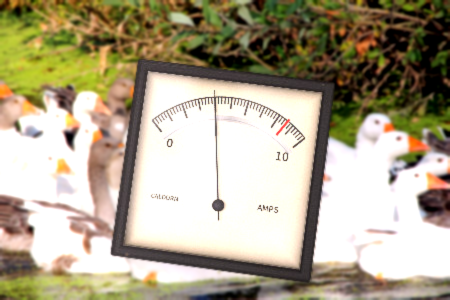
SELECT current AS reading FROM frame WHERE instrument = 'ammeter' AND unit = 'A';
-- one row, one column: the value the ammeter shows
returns 4 A
